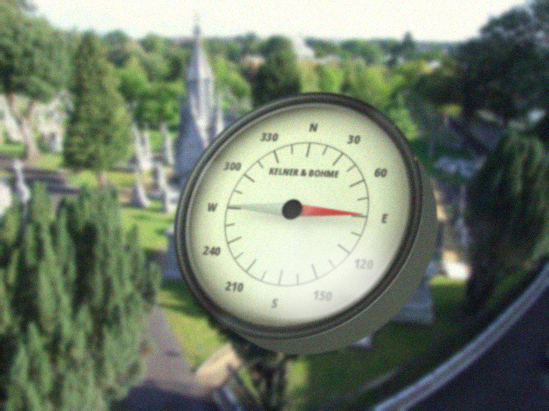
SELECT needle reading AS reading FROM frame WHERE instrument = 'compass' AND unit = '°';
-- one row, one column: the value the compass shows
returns 90 °
